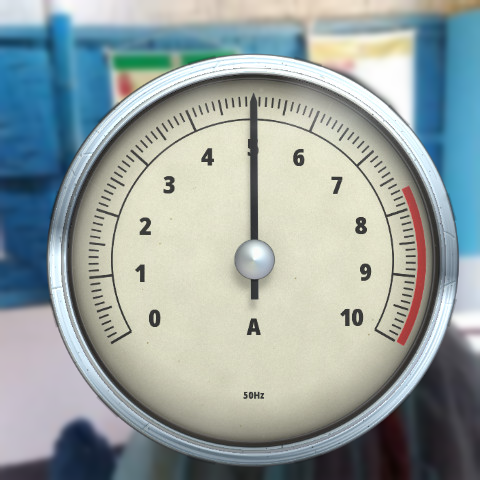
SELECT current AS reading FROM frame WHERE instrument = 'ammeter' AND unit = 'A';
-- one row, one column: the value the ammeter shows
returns 5 A
